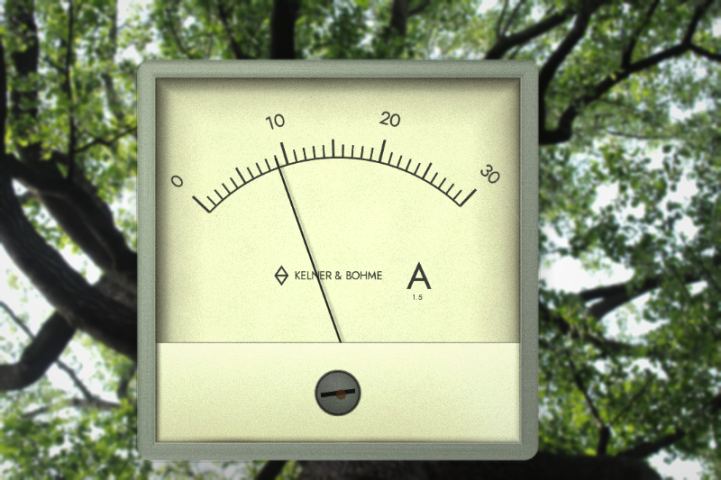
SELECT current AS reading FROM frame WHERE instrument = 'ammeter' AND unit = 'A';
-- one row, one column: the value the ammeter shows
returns 9 A
